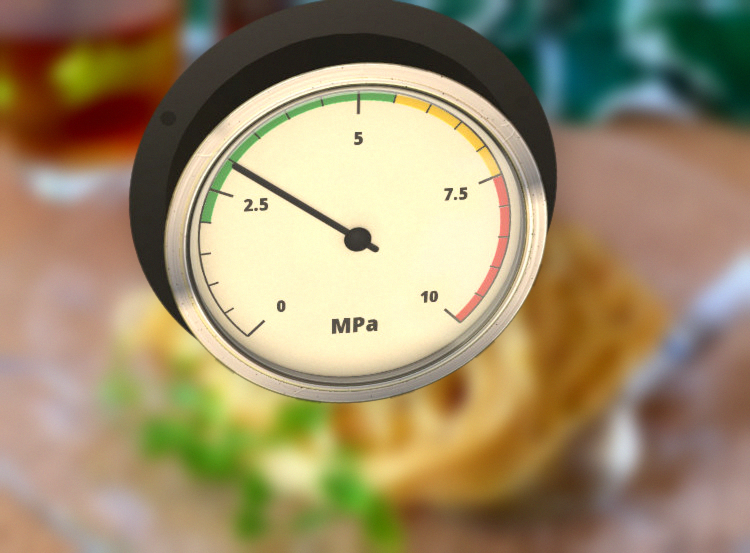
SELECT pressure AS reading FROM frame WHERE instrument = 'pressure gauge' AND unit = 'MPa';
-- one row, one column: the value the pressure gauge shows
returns 3 MPa
